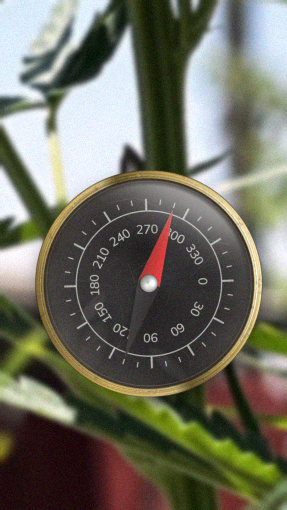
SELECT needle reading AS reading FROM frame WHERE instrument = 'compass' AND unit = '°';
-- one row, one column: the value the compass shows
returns 290 °
